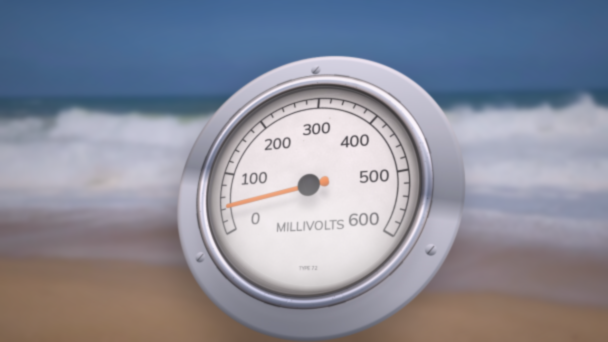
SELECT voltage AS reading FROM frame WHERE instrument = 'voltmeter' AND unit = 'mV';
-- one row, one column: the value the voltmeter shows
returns 40 mV
